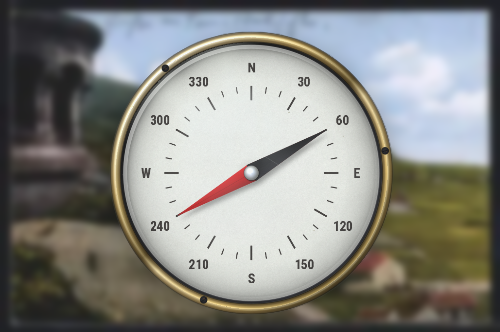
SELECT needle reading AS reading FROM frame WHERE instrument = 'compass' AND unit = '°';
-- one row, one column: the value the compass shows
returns 240 °
